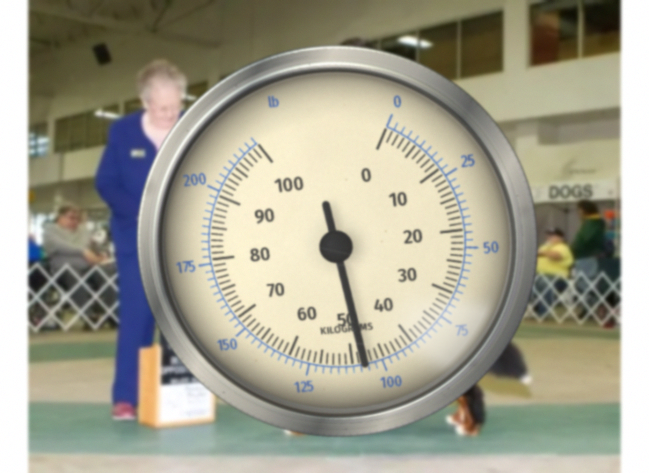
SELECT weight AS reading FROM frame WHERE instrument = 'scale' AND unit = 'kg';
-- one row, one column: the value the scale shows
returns 48 kg
